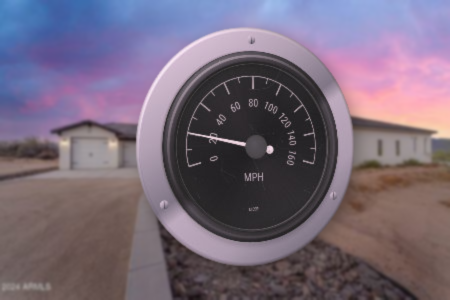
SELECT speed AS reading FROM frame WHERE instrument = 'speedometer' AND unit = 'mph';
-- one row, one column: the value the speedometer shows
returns 20 mph
